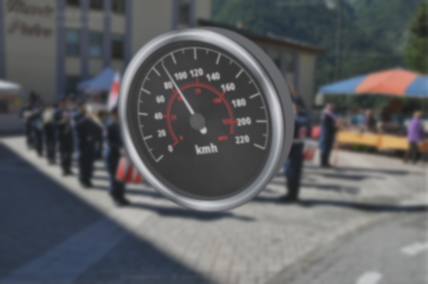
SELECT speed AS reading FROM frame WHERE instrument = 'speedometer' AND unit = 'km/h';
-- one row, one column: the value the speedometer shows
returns 90 km/h
